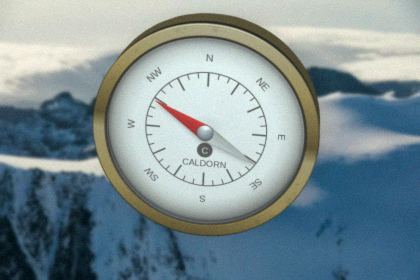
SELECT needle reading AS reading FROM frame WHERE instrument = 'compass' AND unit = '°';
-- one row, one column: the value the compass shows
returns 300 °
